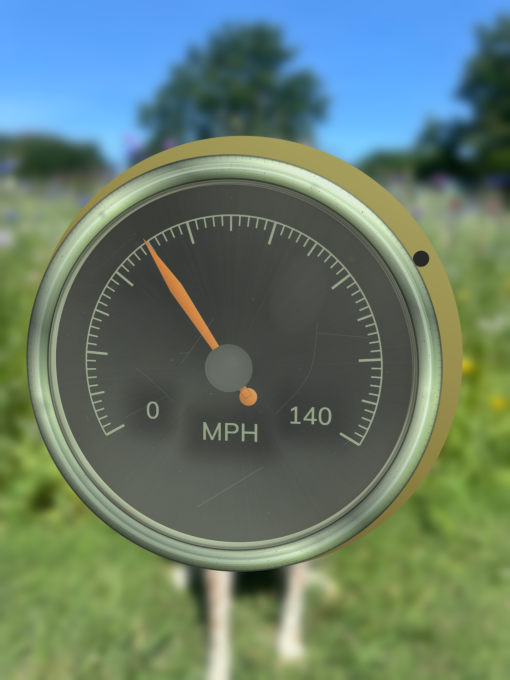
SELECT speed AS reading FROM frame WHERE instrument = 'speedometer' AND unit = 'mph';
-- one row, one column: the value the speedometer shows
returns 50 mph
